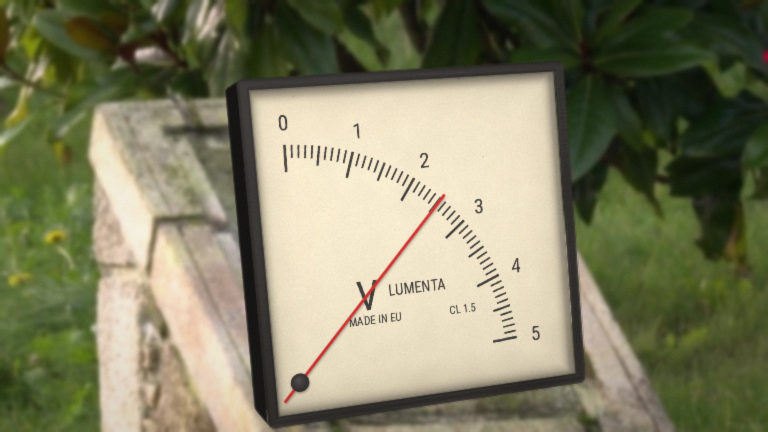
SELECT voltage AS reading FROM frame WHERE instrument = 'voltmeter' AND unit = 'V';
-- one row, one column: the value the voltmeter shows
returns 2.5 V
